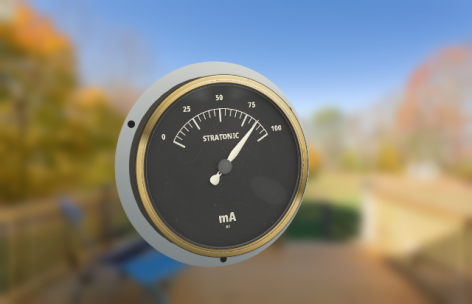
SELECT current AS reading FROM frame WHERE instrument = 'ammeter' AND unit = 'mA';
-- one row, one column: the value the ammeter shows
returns 85 mA
